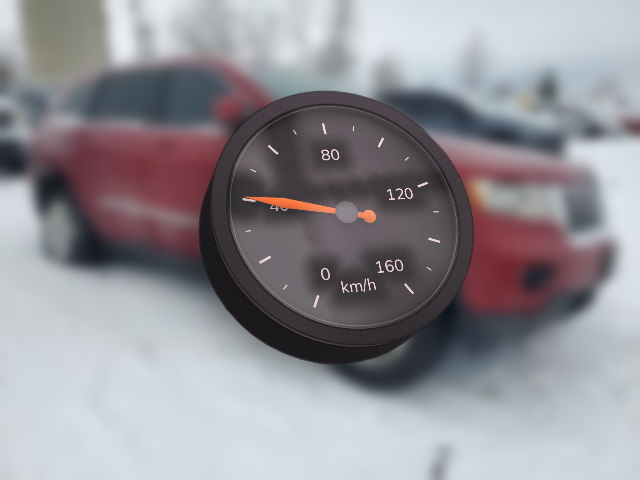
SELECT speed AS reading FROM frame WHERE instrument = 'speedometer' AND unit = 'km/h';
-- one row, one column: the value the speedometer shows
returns 40 km/h
